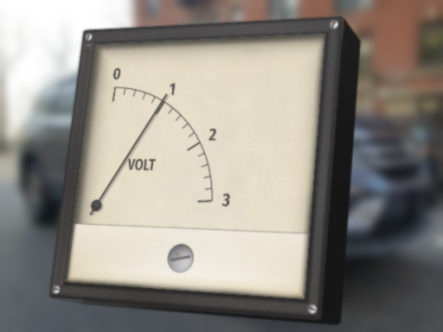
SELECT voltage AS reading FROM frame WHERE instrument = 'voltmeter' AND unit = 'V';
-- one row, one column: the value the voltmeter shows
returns 1 V
